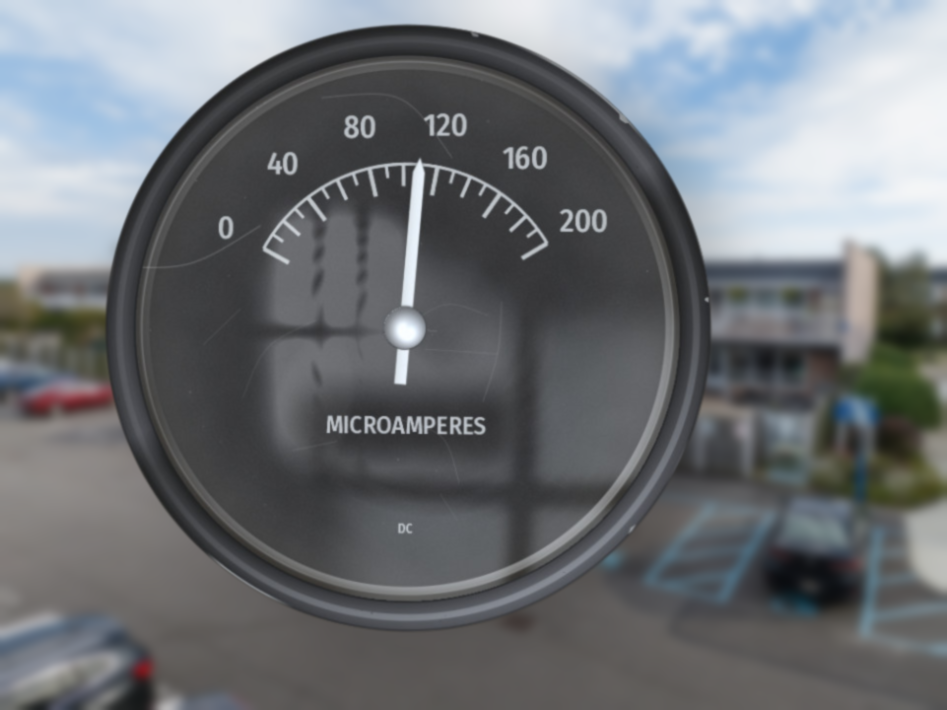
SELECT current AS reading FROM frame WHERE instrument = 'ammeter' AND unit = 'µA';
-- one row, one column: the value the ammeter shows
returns 110 µA
